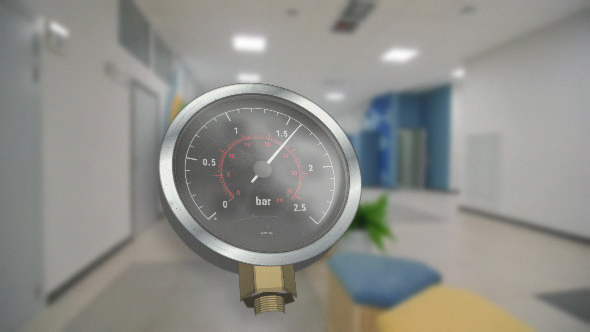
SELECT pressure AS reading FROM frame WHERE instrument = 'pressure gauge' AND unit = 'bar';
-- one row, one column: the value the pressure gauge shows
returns 1.6 bar
